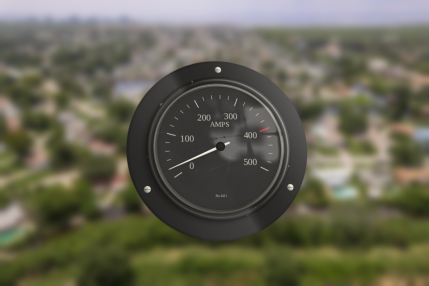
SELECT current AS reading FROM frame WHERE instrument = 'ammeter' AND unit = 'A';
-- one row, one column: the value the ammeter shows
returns 20 A
